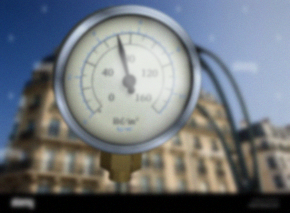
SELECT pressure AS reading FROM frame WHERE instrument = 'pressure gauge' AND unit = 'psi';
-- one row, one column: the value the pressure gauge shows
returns 70 psi
